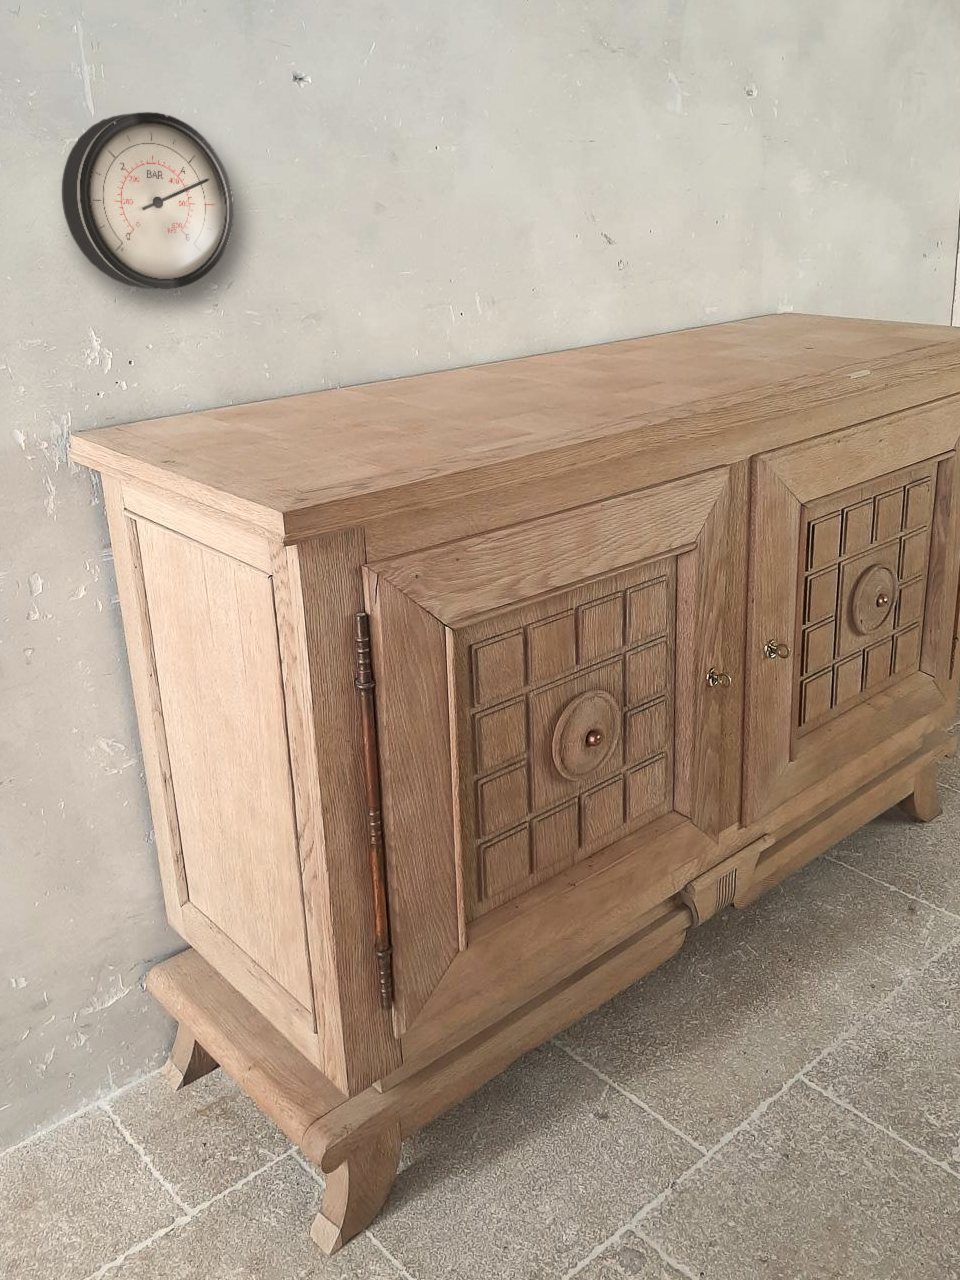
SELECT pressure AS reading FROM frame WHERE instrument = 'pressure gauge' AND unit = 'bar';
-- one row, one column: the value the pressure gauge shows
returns 4.5 bar
